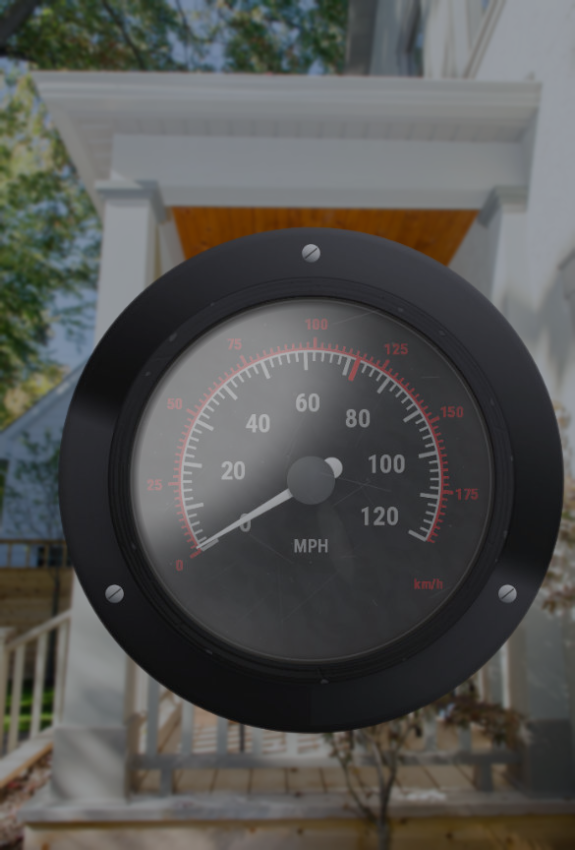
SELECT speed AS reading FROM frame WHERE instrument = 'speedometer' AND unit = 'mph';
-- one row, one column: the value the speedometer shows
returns 1 mph
